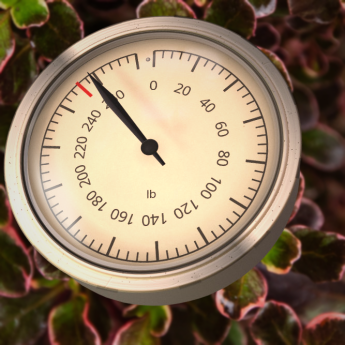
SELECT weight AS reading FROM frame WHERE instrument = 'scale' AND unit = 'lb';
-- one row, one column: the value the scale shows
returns 258 lb
